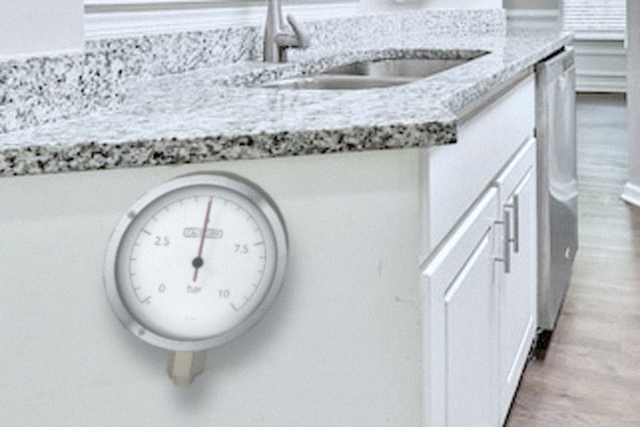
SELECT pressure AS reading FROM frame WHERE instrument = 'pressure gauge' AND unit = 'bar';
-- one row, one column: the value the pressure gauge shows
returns 5 bar
